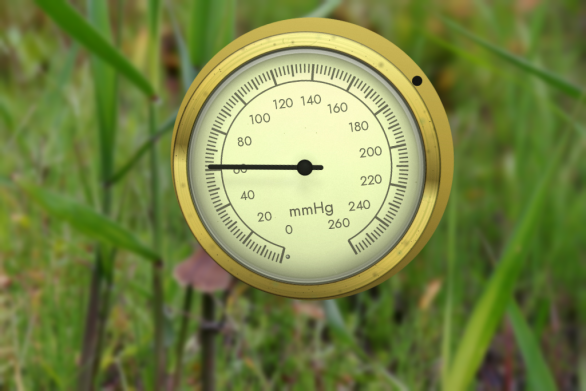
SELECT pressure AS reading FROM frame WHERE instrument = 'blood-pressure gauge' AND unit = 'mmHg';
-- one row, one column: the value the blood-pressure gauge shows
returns 62 mmHg
